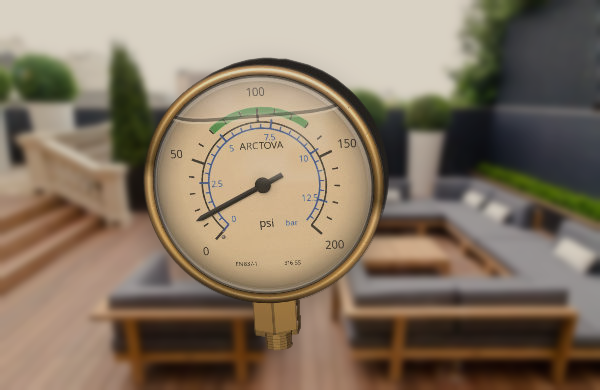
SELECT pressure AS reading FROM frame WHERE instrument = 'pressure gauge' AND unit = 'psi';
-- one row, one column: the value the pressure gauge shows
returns 15 psi
